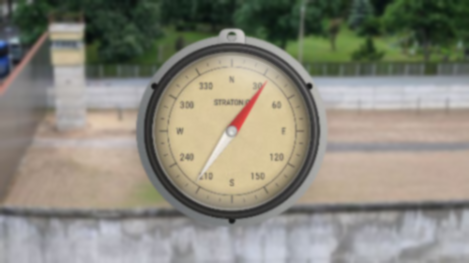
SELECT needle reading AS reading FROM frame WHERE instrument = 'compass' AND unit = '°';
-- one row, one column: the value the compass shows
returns 35 °
